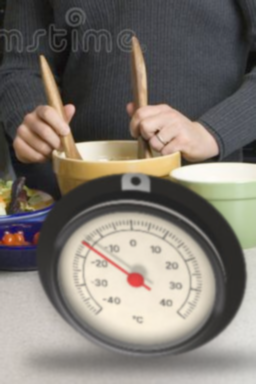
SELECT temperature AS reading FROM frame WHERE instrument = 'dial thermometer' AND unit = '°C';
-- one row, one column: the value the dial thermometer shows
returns -15 °C
